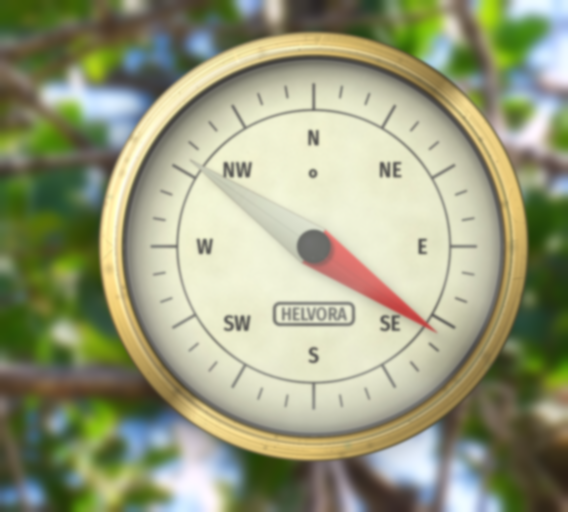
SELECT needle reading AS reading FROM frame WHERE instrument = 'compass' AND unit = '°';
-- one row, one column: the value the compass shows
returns 125 °
